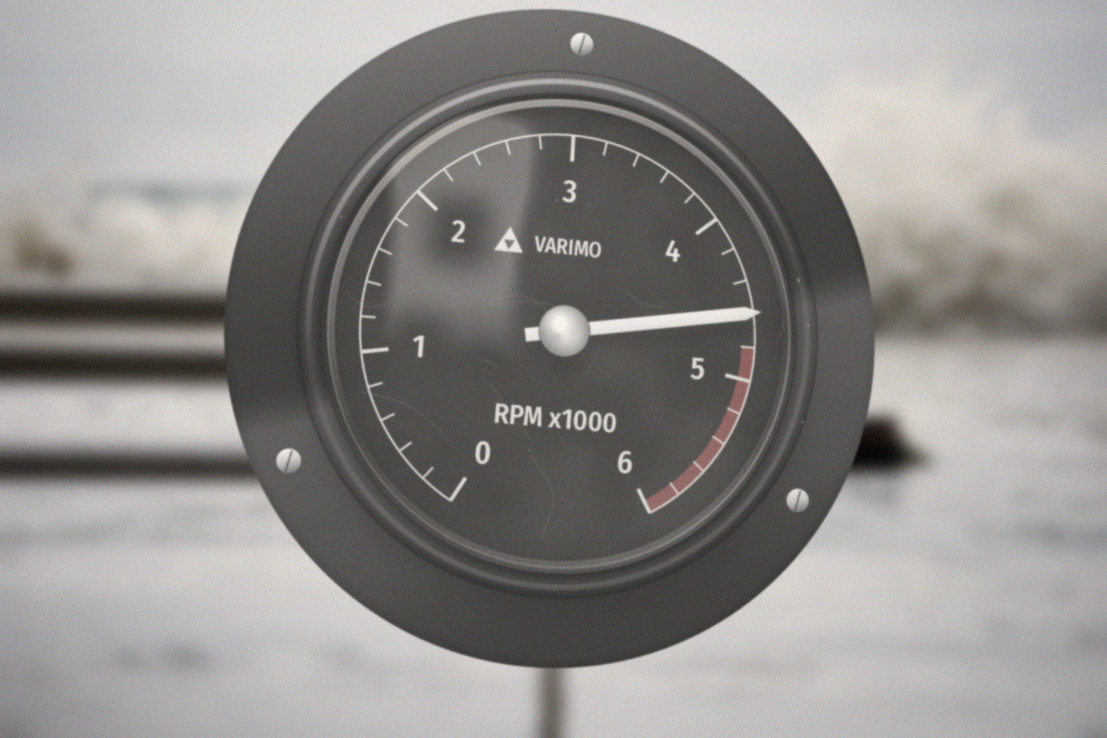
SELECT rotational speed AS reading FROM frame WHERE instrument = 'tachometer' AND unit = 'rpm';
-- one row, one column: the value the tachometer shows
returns 4600 rpm
